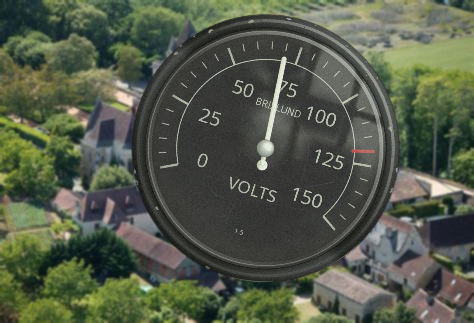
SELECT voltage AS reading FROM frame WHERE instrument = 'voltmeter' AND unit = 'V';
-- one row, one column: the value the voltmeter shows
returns 70 V
